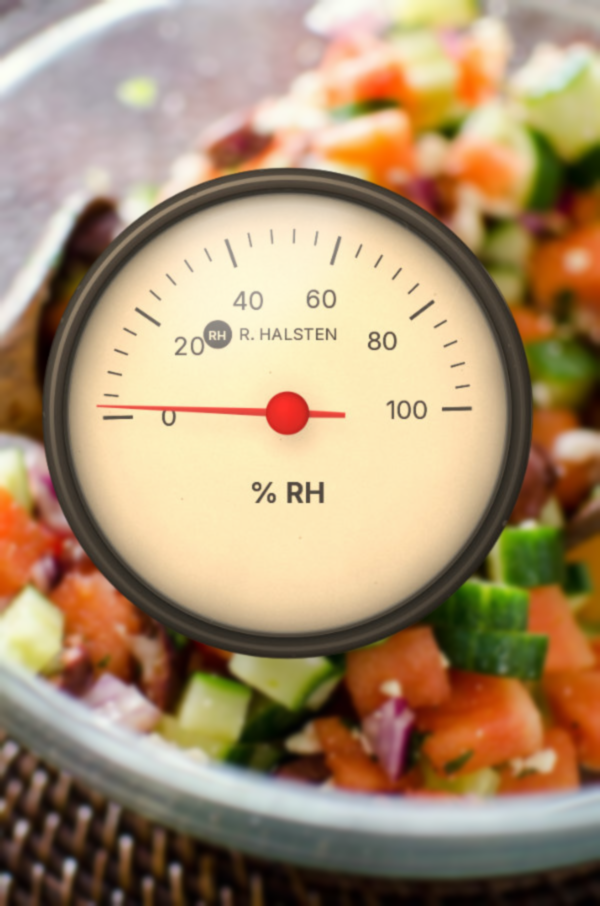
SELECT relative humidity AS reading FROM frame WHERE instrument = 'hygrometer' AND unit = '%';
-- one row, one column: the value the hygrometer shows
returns 2 %
